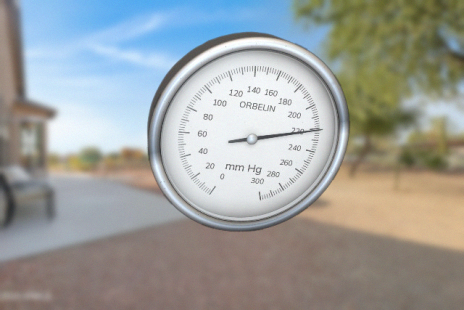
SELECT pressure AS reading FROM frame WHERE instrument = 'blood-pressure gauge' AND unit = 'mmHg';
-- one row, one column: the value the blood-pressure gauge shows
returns 220 mmHg
